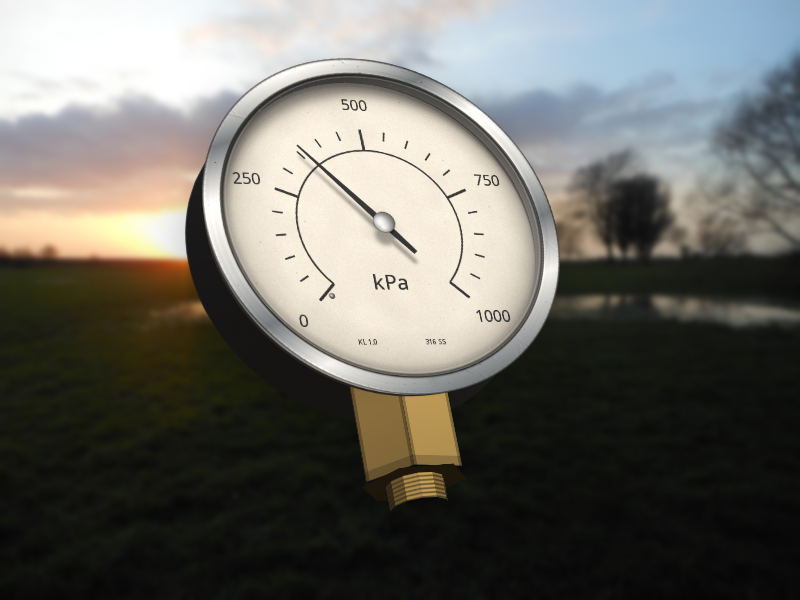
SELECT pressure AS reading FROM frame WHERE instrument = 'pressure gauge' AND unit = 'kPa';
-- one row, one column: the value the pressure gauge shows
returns 350 kPa
